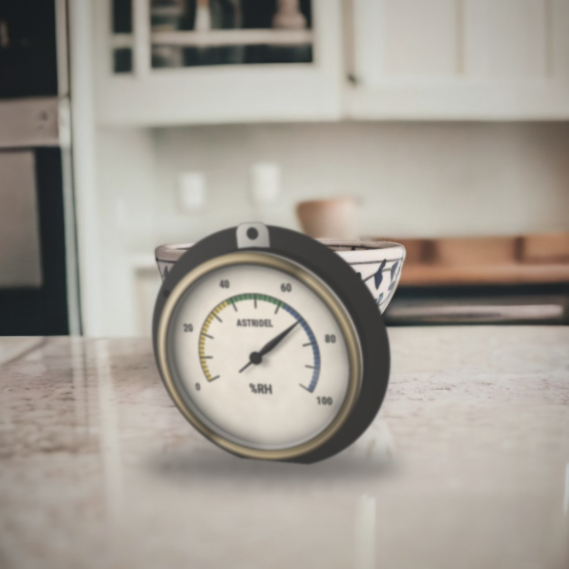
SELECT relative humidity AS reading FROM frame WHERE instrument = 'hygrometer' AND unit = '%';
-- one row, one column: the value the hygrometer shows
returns 70 %
